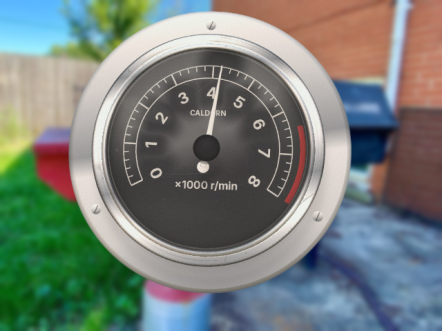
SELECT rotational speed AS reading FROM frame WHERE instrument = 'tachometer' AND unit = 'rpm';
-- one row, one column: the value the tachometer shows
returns 4200 rpm
